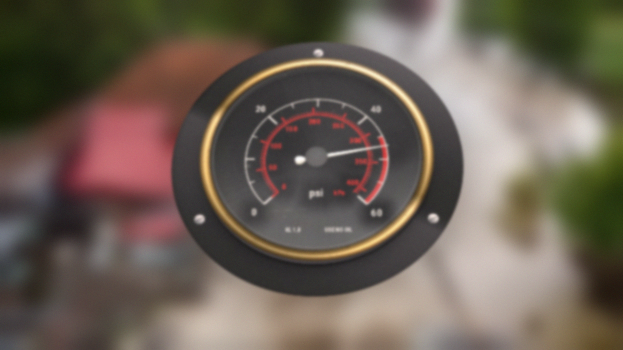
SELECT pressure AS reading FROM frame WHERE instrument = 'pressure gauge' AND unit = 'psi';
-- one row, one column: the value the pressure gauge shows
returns 47.5 psi
